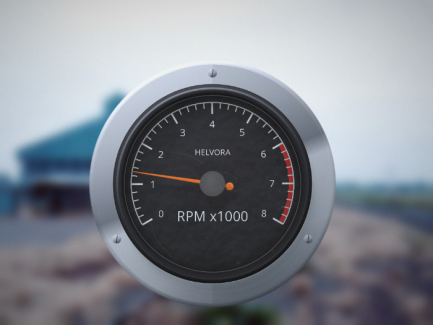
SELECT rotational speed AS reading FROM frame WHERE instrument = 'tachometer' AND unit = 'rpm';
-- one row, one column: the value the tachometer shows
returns 1300 rpm
